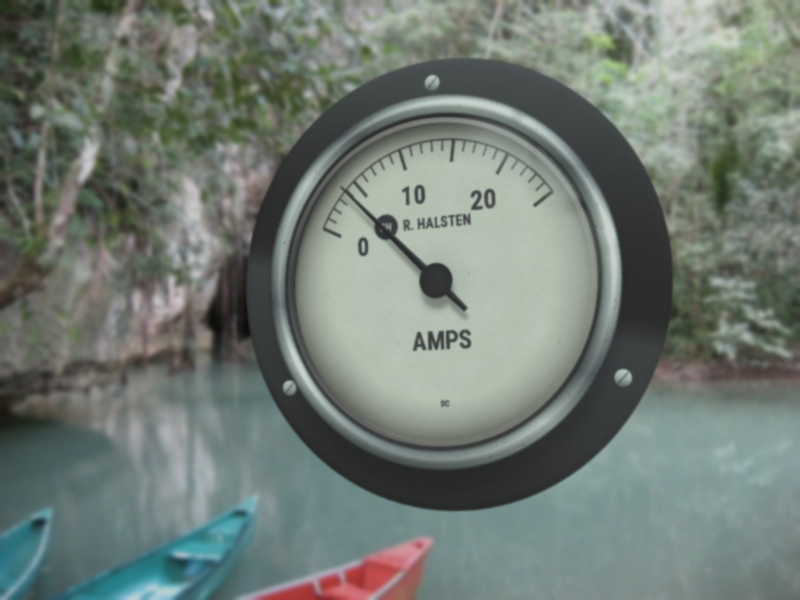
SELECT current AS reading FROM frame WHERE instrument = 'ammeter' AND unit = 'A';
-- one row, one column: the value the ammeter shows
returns 4 A
